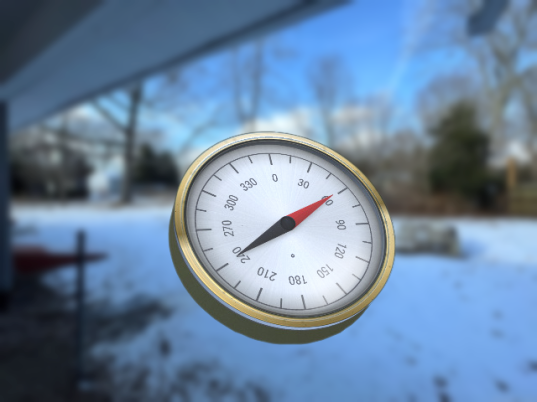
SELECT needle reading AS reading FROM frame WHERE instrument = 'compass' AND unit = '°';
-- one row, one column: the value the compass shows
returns 60 °
